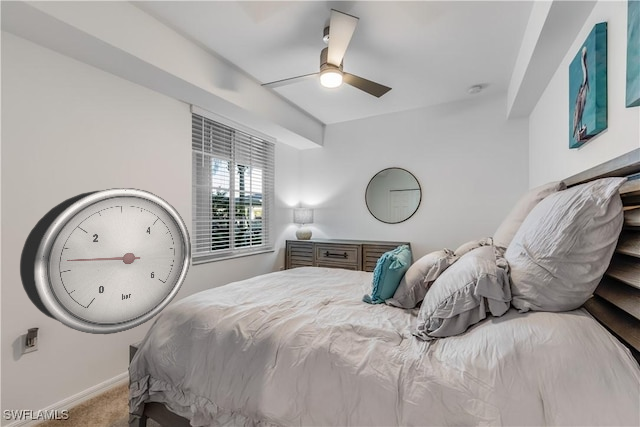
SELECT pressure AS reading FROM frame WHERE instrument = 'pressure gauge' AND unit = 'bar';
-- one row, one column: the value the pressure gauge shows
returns 1.25 bar
